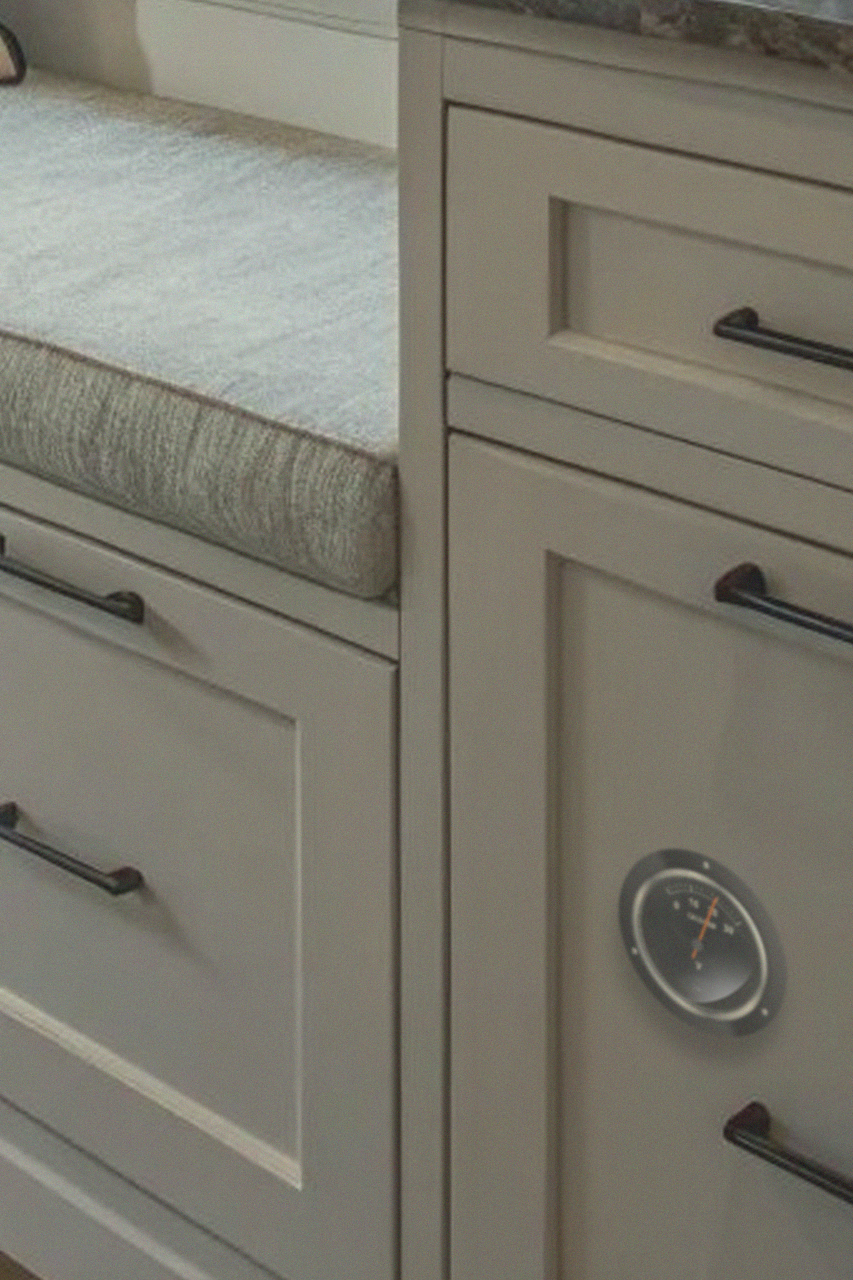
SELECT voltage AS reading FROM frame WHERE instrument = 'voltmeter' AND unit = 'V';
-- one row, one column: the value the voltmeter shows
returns 20 V
